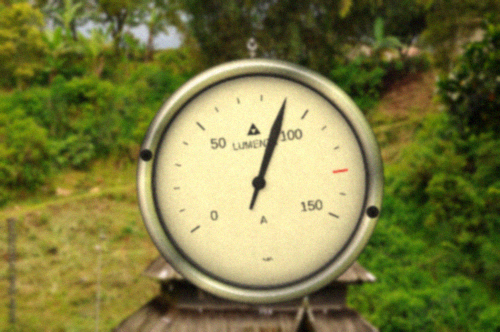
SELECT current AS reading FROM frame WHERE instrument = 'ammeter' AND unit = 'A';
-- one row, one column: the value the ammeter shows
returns 90 A
